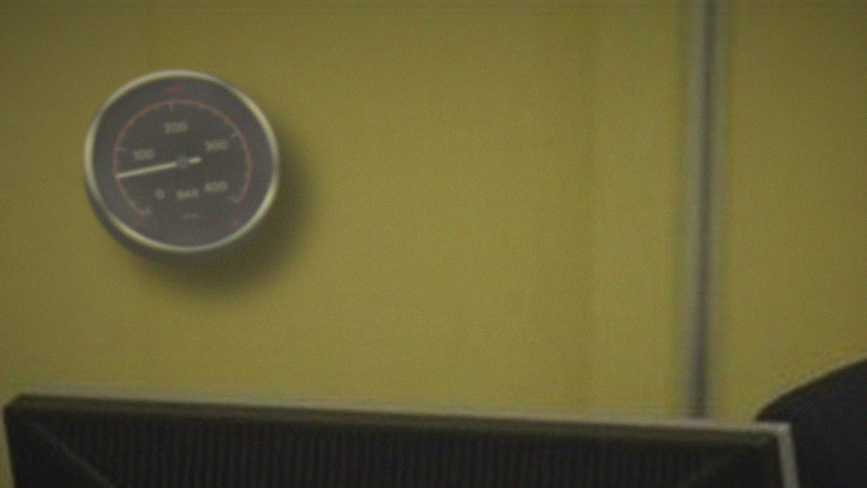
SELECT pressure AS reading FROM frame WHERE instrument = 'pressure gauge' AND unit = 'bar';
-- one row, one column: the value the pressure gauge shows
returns 60 bar
